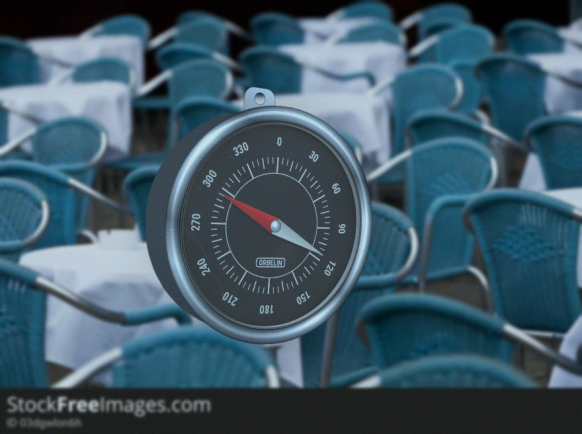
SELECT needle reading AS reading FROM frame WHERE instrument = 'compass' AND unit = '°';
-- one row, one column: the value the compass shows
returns 295 °
